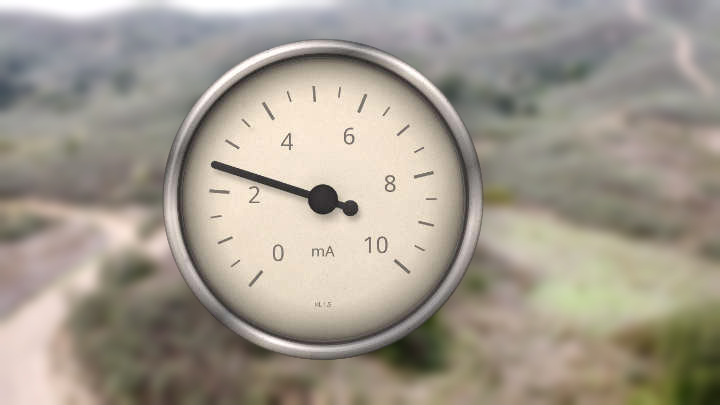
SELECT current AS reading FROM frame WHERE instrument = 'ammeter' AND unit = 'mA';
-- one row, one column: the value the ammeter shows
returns 2.5 mA
